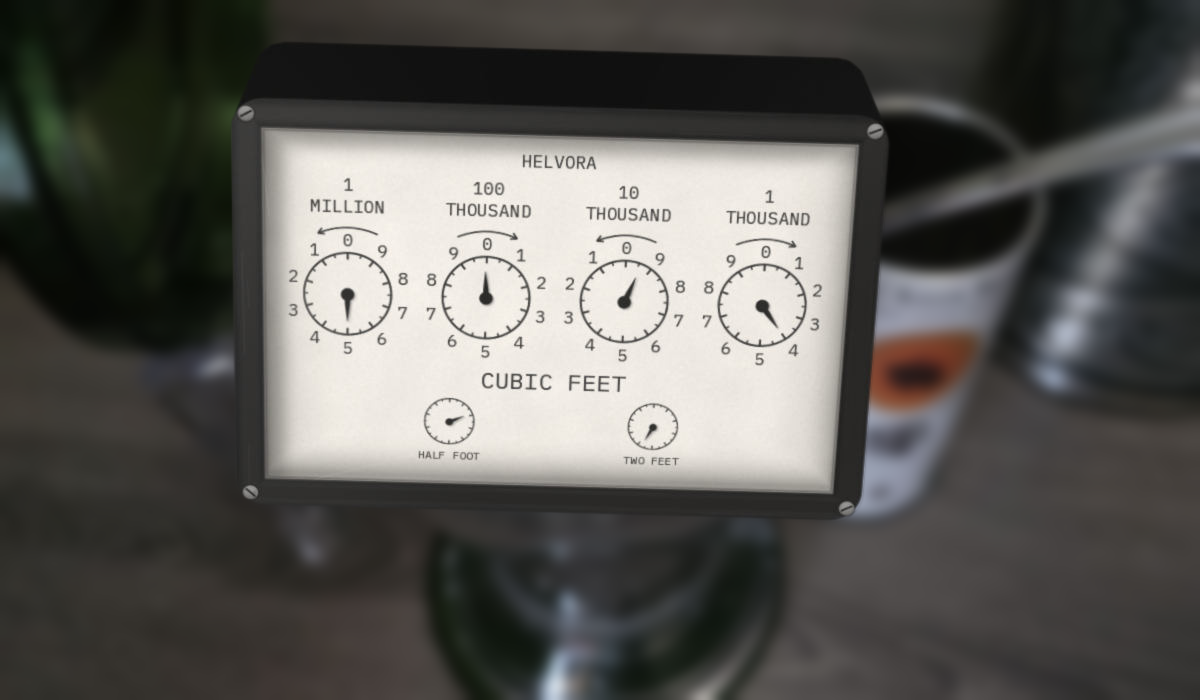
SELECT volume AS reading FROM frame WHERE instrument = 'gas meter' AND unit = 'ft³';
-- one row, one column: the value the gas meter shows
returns 499400 ft³
